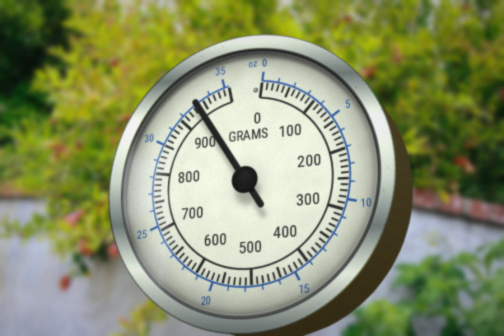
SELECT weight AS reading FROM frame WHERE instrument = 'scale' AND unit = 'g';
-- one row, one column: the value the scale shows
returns 940 g
